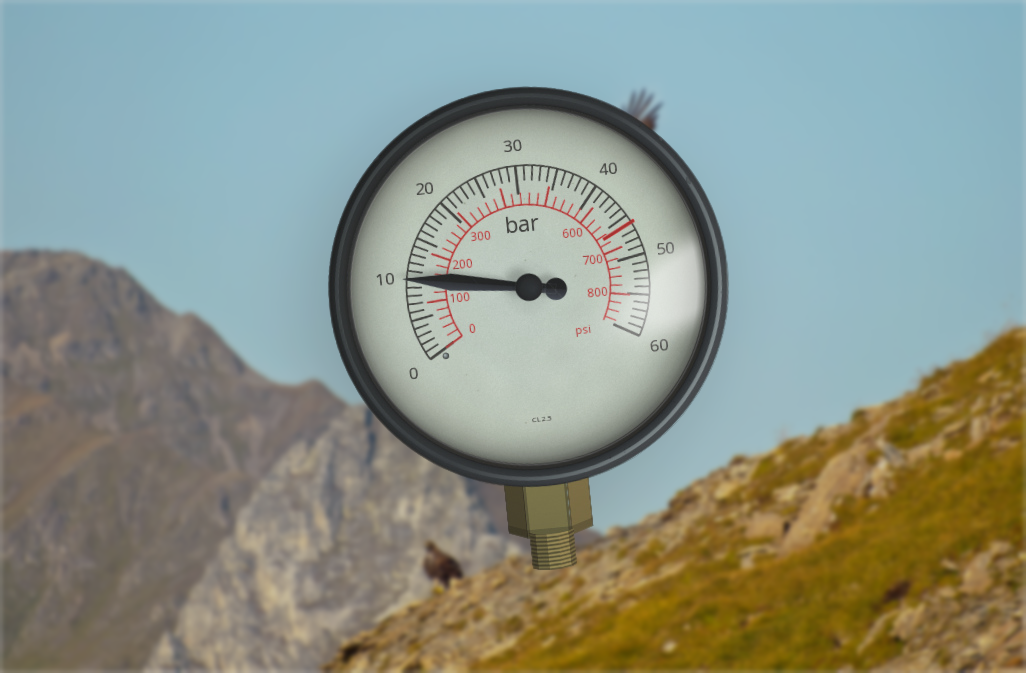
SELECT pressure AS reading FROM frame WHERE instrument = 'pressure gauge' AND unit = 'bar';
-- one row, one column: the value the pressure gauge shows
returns 10 bar
